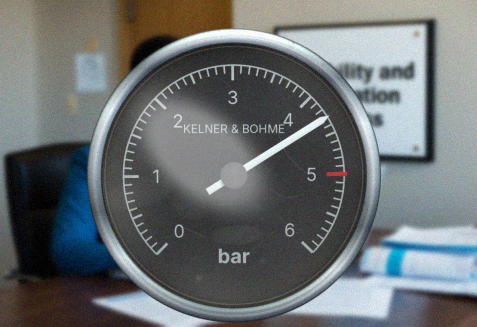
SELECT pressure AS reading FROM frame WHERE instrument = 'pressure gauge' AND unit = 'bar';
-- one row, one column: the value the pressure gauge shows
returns 4.3 bar
